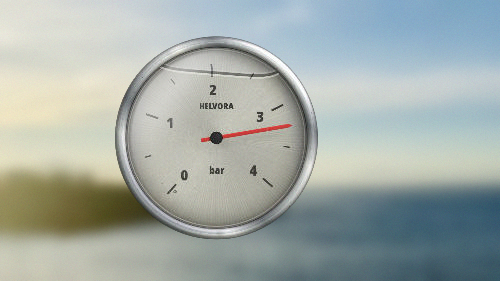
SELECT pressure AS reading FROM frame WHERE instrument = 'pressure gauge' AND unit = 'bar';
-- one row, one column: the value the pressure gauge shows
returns 3.25 bar
